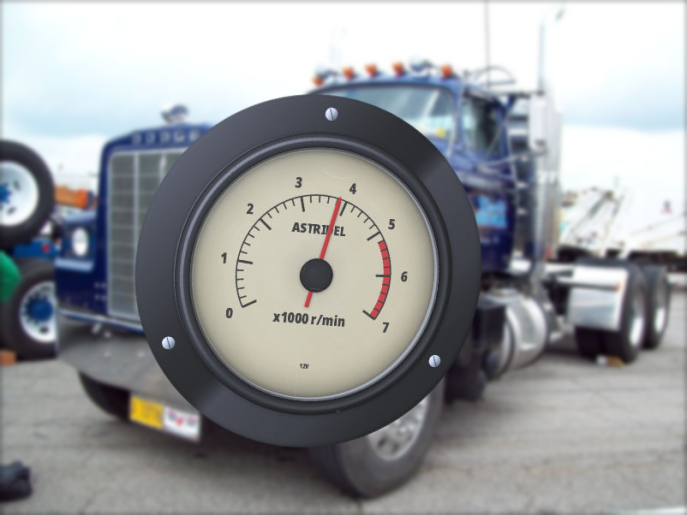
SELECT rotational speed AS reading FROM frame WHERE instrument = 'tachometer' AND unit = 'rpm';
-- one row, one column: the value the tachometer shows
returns 3800 rpm
